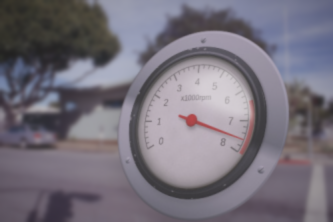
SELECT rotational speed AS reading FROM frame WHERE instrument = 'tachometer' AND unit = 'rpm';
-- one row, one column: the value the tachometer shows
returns 7600 rpm
